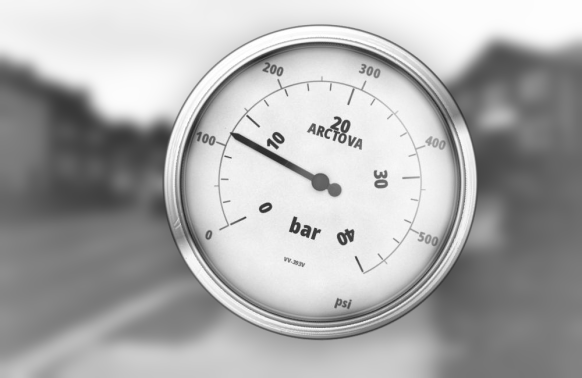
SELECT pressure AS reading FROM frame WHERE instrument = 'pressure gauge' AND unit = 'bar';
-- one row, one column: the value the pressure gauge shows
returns 8 bar
